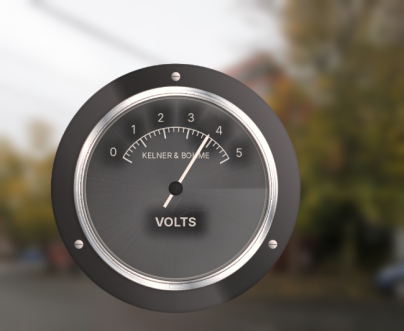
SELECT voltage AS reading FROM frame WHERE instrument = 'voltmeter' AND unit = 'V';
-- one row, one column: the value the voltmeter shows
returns 3.8 V
